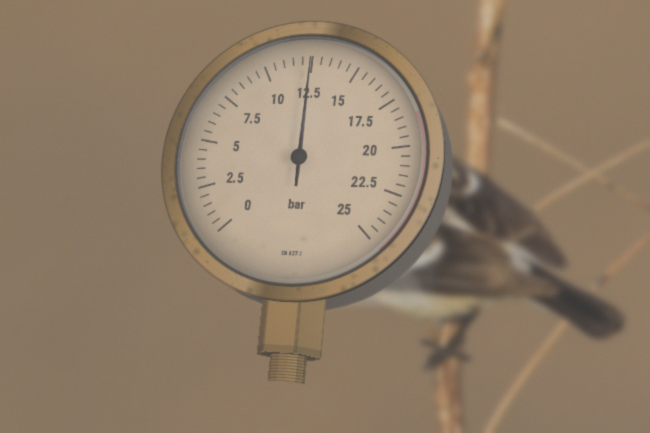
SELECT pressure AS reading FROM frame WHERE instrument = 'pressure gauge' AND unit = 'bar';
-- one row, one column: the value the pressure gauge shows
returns 12.5 bar
